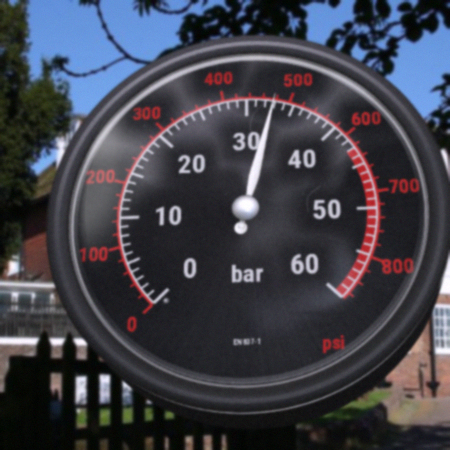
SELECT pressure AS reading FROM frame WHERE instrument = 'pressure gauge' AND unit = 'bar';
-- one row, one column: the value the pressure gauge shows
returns 33 bar
